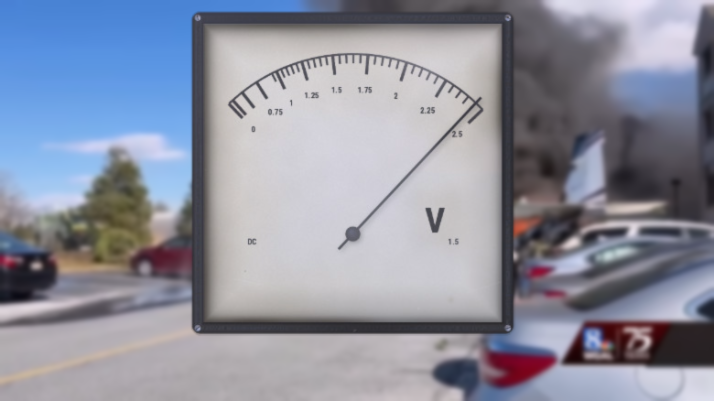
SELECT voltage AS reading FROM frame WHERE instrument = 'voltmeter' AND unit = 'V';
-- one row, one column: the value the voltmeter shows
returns 2.45 V
